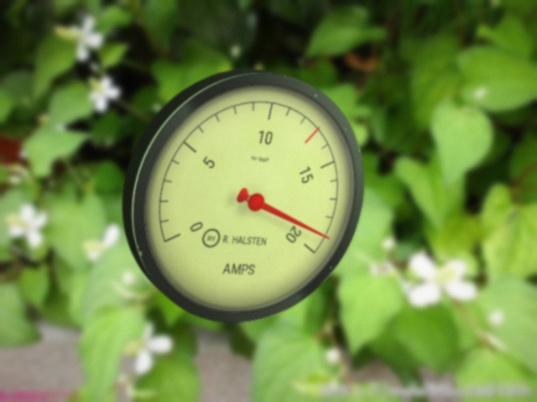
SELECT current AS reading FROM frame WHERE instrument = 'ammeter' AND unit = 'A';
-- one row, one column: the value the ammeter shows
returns 19 A
